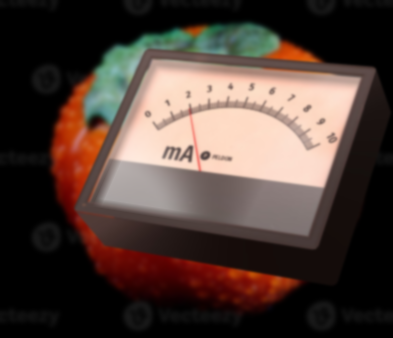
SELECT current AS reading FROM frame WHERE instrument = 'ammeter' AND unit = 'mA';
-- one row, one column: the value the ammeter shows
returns 2 mA
